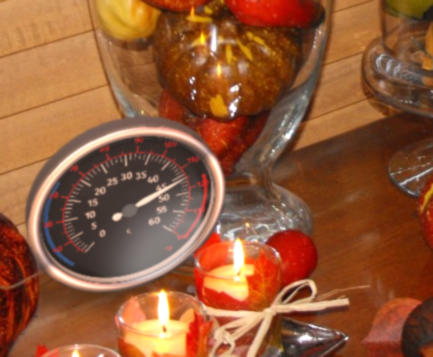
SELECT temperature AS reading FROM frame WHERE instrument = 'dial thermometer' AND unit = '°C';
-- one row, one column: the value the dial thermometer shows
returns 45 °C
